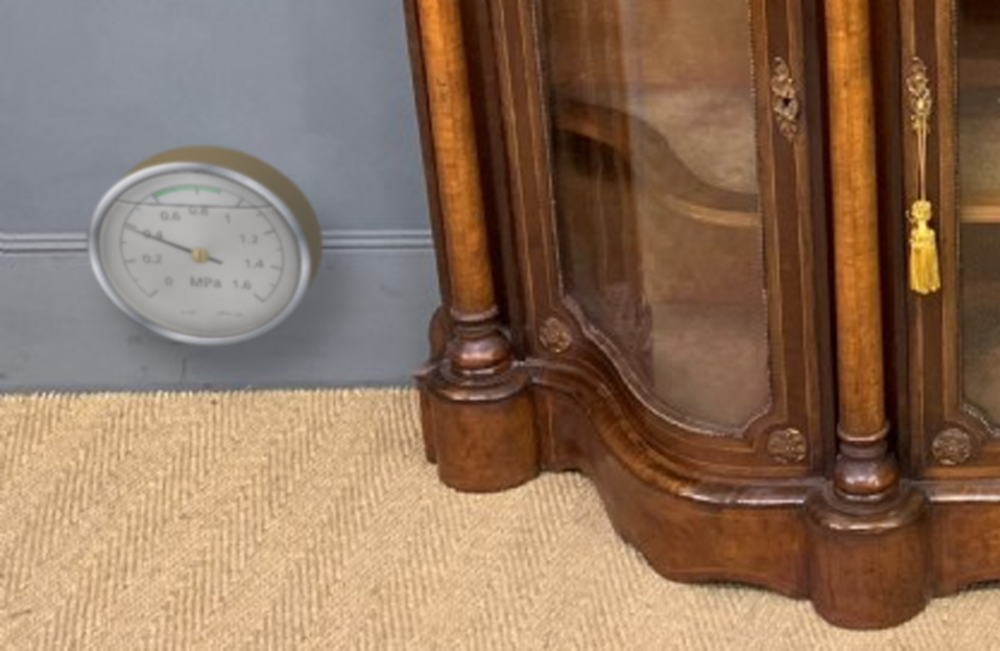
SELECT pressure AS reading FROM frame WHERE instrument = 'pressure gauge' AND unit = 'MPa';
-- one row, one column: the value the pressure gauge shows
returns 0.4 MPa
